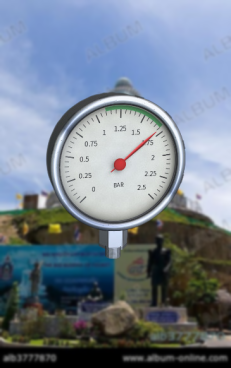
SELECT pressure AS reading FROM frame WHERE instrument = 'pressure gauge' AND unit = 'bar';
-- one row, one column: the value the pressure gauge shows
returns 1.7 bar
